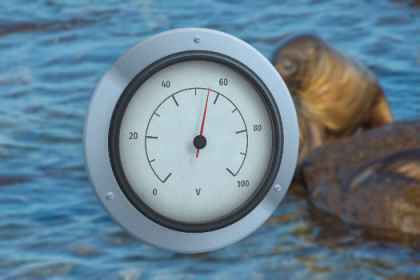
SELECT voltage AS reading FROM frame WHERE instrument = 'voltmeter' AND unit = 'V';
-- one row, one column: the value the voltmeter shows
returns 55 V
